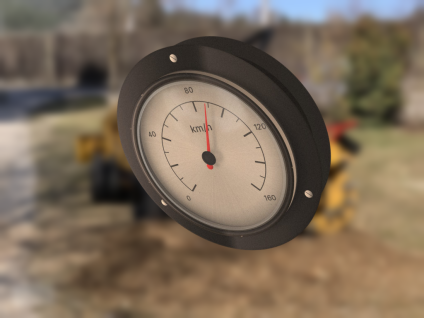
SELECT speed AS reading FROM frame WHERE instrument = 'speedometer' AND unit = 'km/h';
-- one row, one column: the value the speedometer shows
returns 90 km/h
